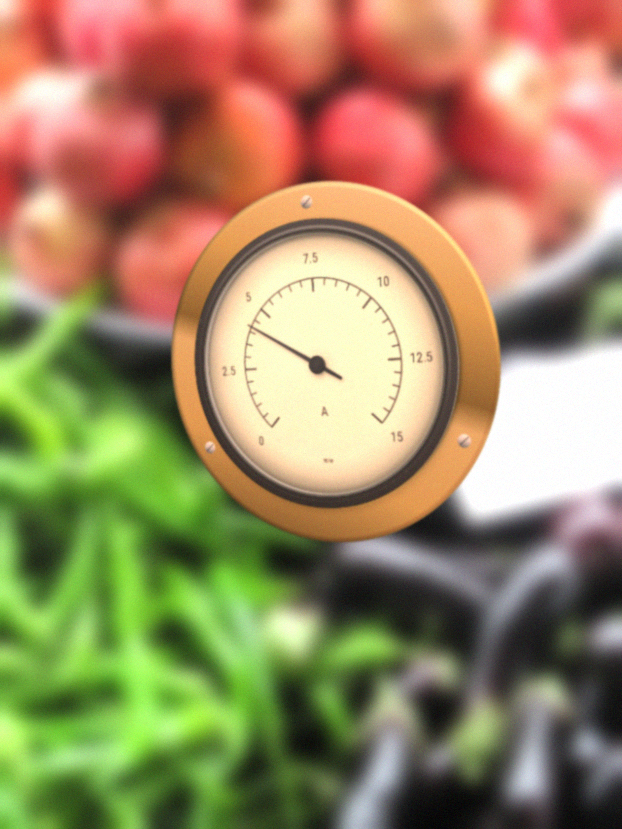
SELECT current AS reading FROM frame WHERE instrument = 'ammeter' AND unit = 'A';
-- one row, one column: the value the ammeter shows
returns 4.25 A
